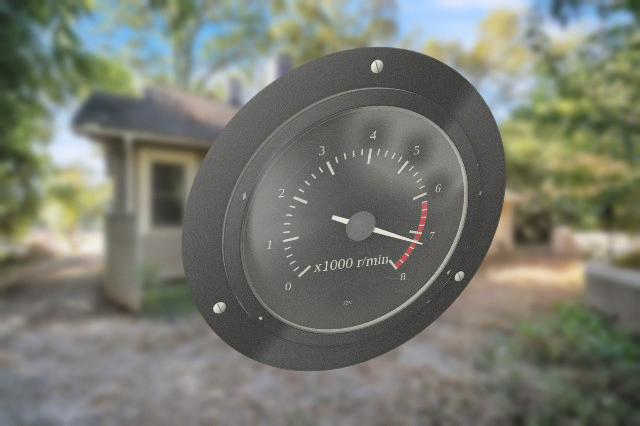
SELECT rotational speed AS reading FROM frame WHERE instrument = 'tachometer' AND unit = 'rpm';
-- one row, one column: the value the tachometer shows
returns 7200 rpm
